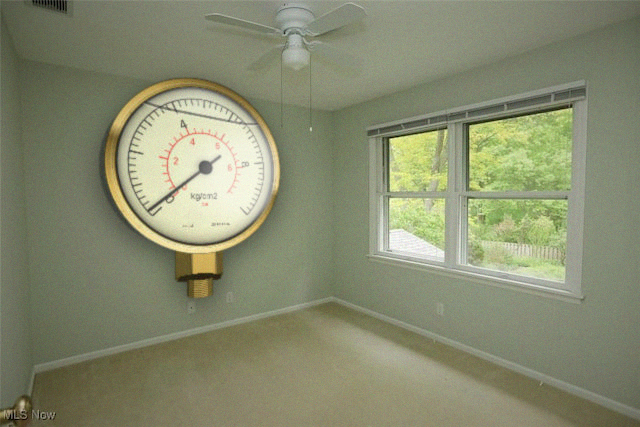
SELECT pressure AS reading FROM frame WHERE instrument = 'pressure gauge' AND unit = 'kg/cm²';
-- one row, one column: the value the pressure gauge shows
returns 0.2 kg/cm²
